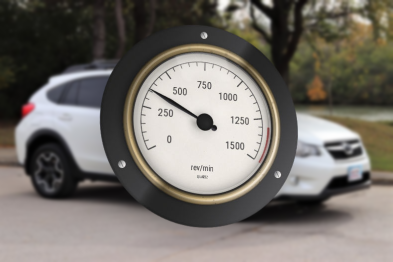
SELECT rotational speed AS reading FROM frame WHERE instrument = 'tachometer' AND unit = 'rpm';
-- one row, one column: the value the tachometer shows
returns 350 rpm
